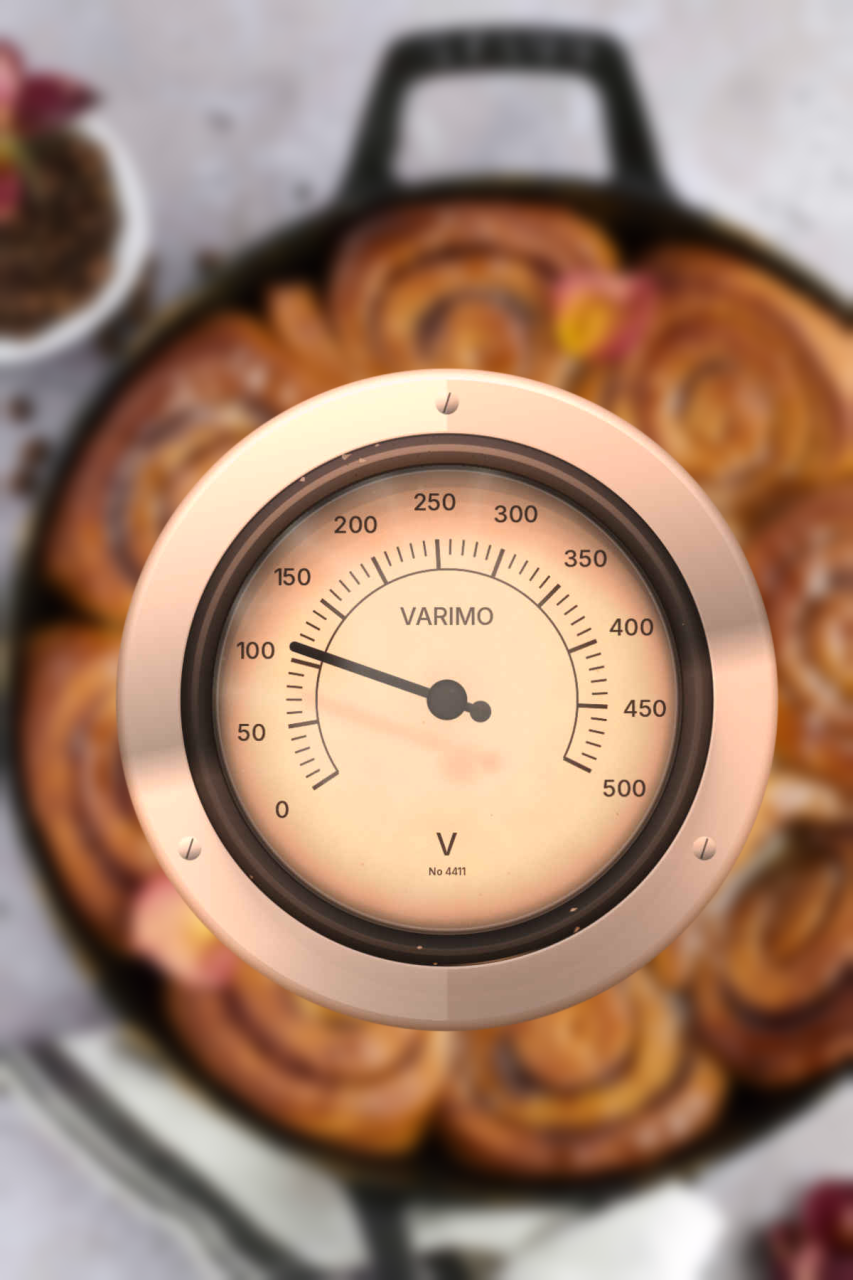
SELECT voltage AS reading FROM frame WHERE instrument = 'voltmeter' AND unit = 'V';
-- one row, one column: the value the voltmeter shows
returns 110 V
